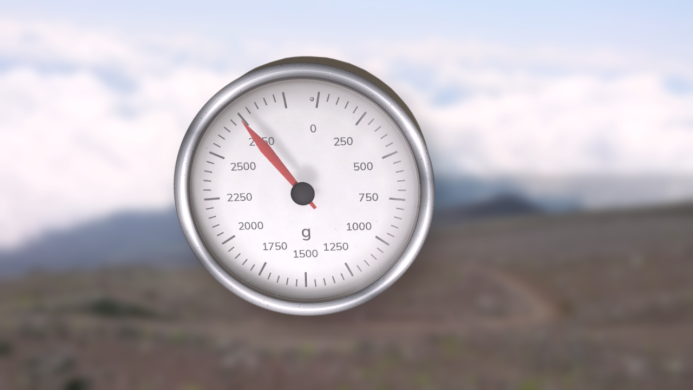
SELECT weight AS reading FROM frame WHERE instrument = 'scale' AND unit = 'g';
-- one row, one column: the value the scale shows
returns 2750 g
